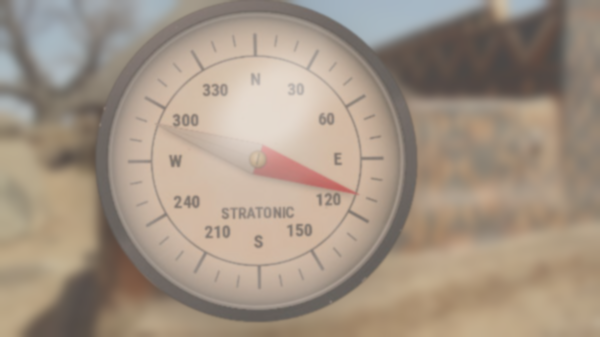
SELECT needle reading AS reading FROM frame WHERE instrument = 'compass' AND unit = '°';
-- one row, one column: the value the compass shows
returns 110 °
